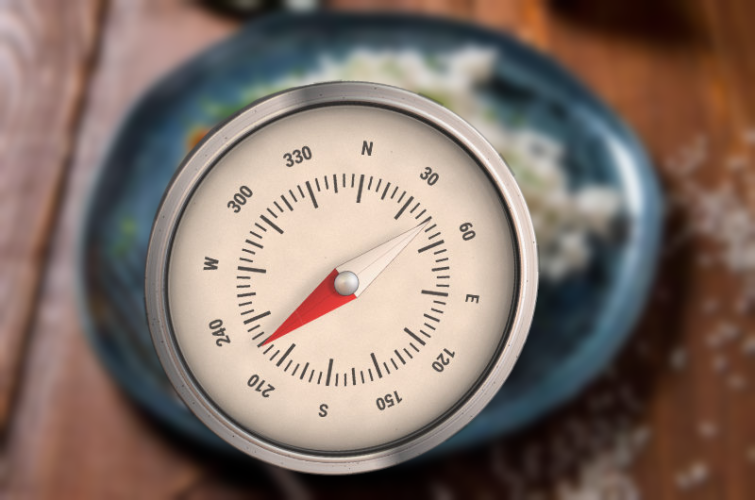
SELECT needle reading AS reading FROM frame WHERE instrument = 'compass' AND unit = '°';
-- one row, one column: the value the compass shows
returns 225 °
